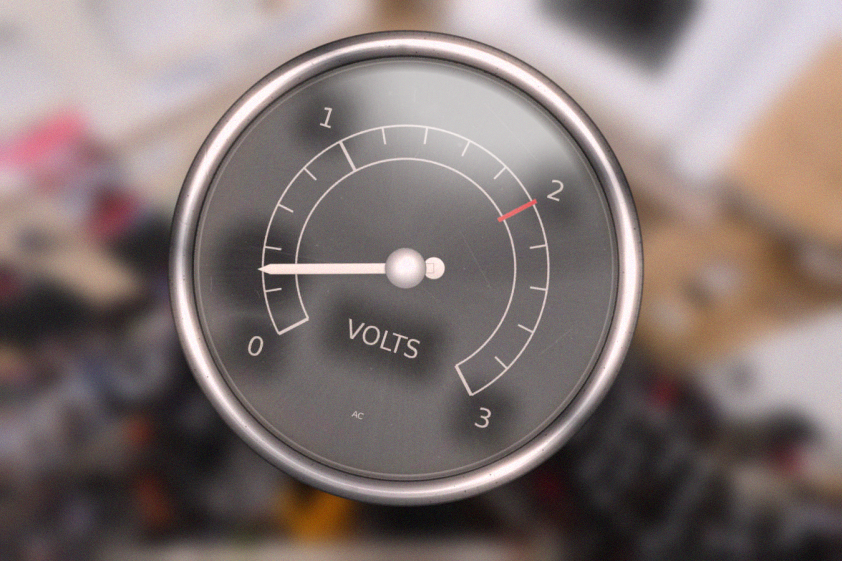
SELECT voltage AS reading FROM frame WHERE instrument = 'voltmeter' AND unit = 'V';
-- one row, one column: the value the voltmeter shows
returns 0.3 V
